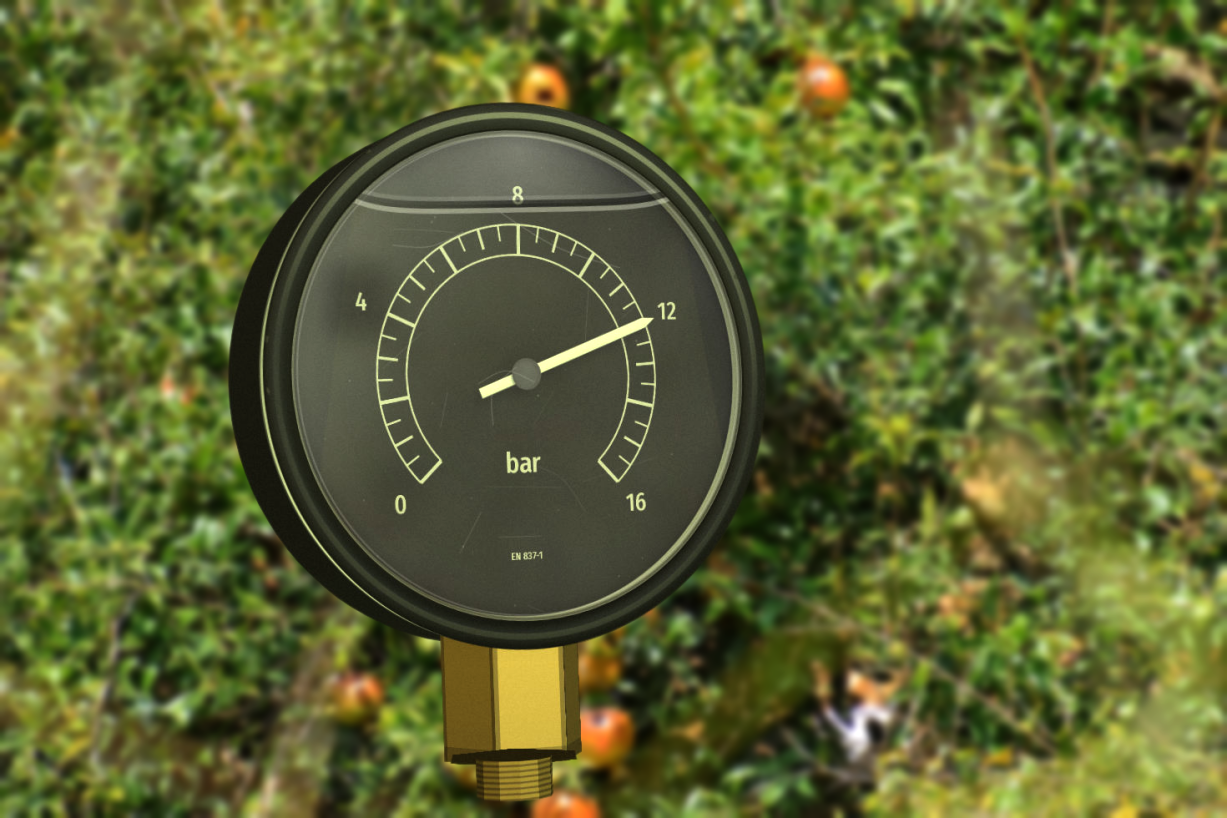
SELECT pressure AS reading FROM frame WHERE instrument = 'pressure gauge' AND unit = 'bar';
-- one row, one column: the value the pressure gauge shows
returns 12 bar
